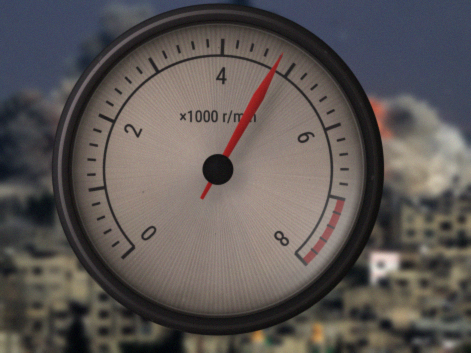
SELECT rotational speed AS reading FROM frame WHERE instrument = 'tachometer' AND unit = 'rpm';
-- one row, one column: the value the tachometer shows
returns 4800 rpm
